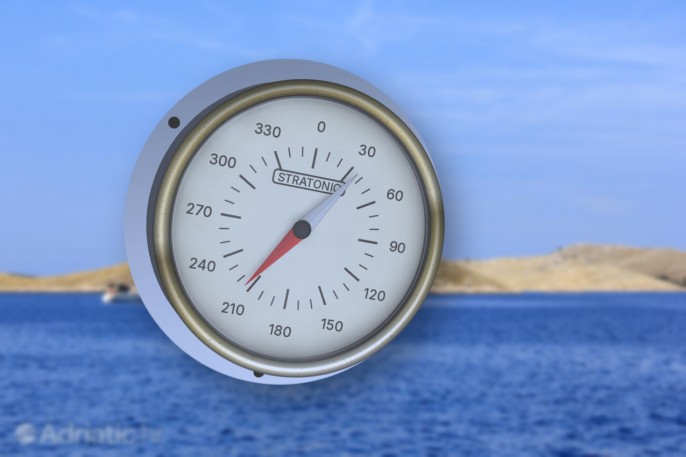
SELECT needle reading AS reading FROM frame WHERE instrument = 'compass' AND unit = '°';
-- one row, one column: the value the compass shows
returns 215 °
